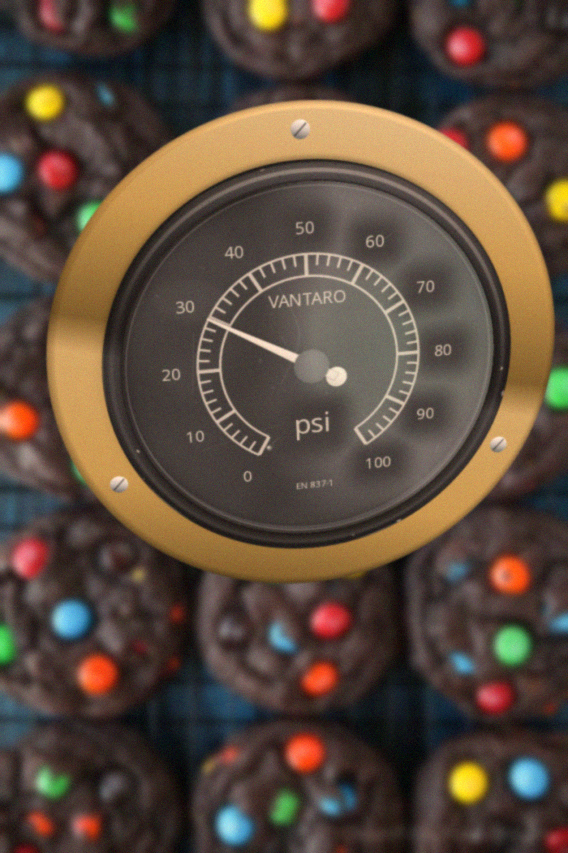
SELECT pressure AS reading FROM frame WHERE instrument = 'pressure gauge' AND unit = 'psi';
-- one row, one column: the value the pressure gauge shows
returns 30 psi
